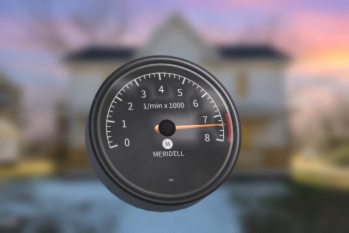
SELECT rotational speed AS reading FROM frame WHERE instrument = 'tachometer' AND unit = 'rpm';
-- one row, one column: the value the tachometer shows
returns 7400 rpm
